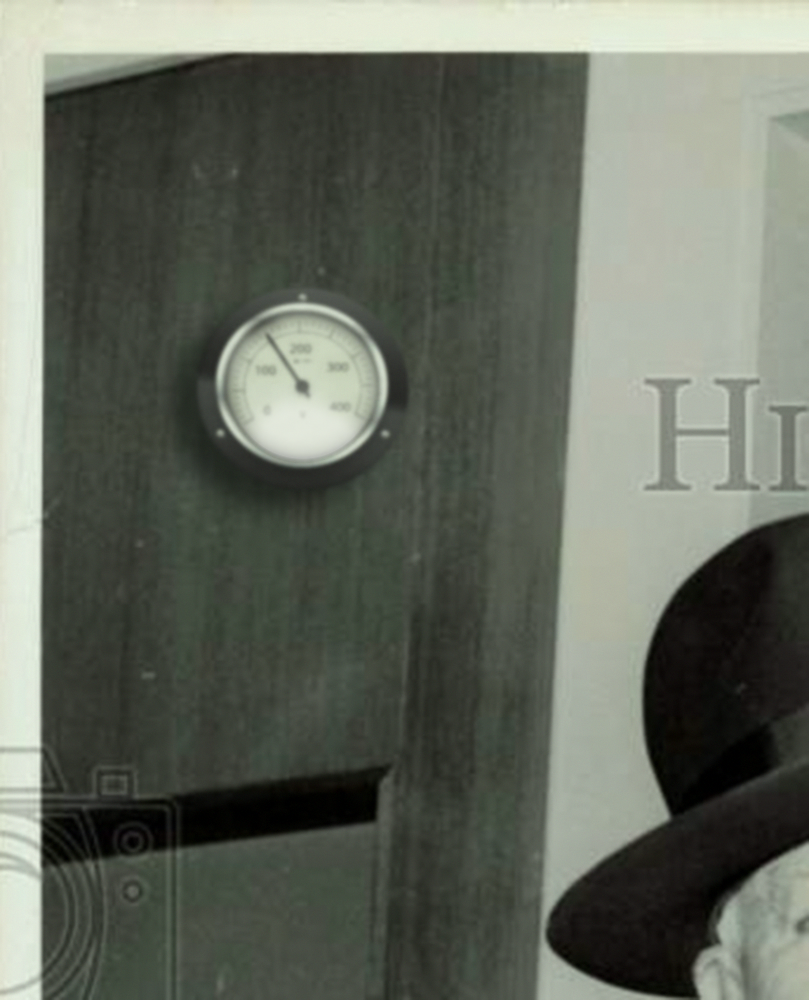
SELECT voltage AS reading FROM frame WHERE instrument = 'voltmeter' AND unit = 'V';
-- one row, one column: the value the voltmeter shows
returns 150 V
